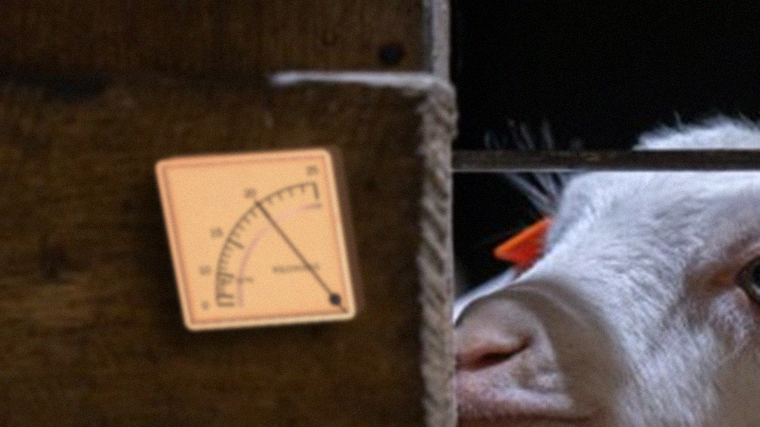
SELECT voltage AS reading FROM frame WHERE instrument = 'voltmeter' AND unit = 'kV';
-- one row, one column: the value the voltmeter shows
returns 20 kV
